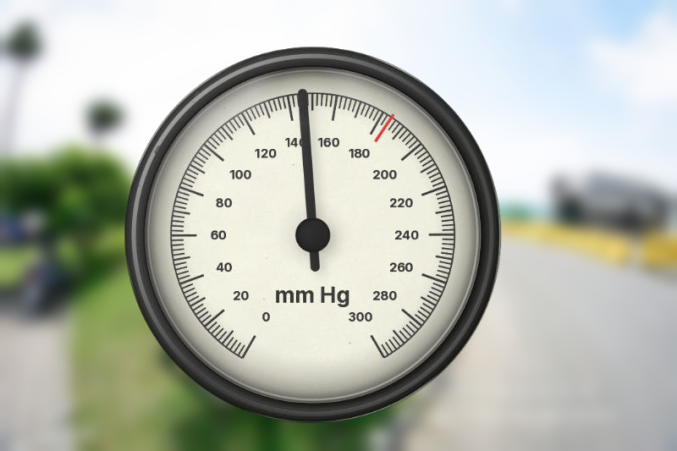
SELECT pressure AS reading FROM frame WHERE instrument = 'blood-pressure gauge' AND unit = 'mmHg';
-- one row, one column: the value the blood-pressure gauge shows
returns 146 mmHg
